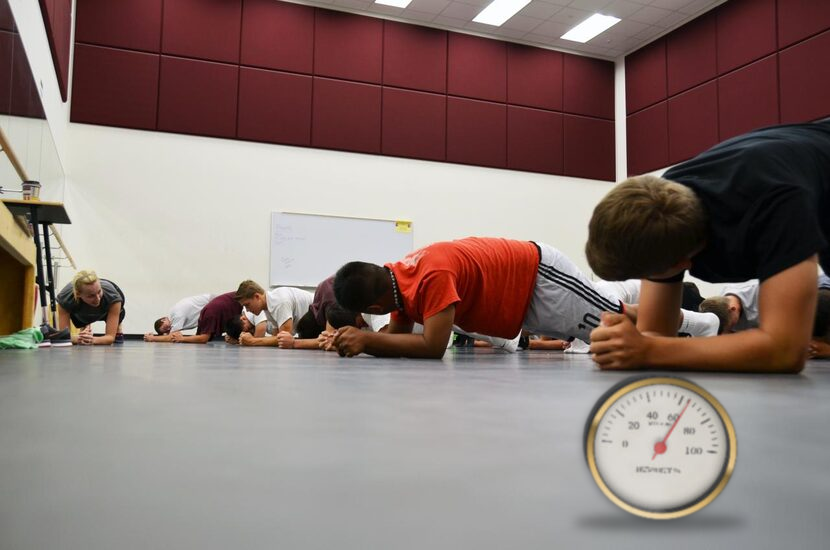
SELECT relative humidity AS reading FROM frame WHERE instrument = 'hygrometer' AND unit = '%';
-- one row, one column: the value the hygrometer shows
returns 64 %
